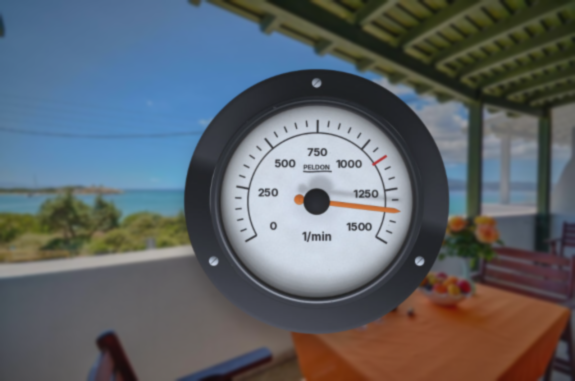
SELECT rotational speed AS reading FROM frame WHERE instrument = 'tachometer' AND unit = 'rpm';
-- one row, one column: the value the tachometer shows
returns 1350 rpm
